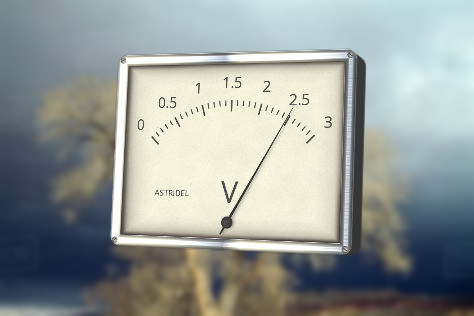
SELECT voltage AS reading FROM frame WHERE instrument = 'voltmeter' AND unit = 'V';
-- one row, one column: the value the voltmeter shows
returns 2.5 V
